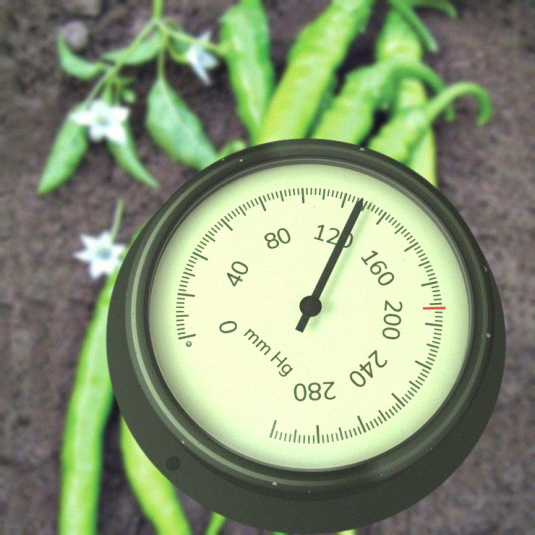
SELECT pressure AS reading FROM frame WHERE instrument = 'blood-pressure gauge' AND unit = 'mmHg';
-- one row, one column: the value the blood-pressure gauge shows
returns 128 mmHg
